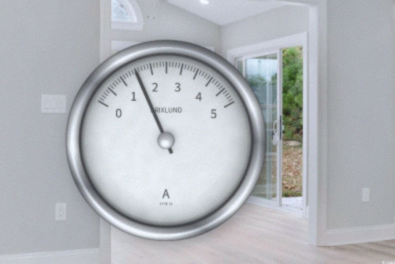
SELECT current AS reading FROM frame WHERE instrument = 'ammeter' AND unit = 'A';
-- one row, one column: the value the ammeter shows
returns 1.5 A
